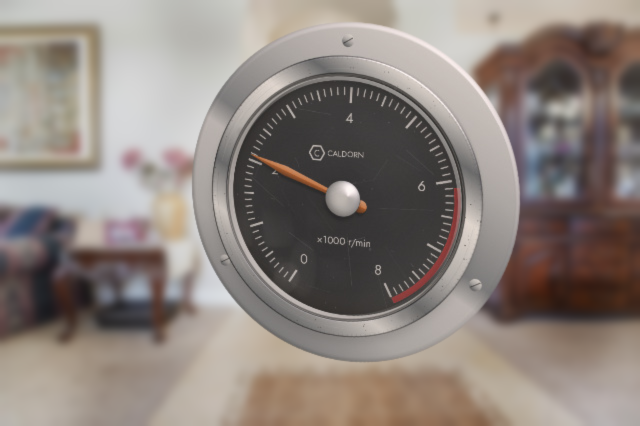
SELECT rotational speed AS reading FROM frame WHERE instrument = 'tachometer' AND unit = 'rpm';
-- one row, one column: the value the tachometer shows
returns 2100 rpm
